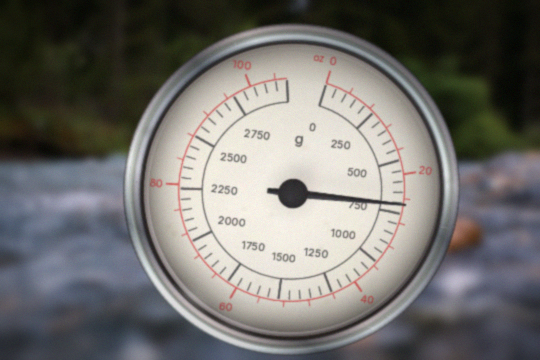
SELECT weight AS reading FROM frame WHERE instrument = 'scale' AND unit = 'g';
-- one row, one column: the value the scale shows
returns 700 g
